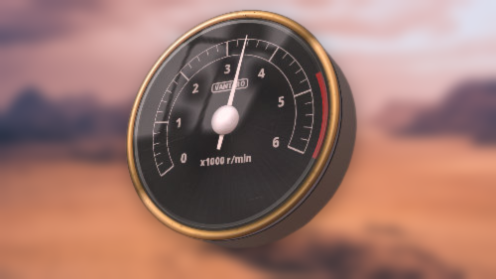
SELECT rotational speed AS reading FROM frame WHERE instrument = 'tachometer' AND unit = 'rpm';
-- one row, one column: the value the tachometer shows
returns 3400 rpm
